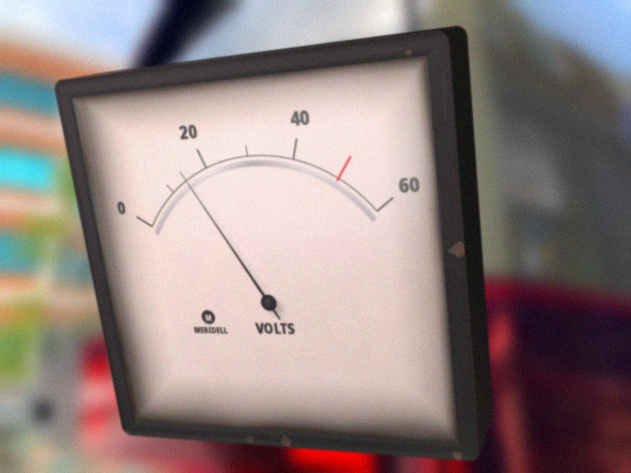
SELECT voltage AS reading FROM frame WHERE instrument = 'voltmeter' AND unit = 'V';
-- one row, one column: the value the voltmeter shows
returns 15 V
